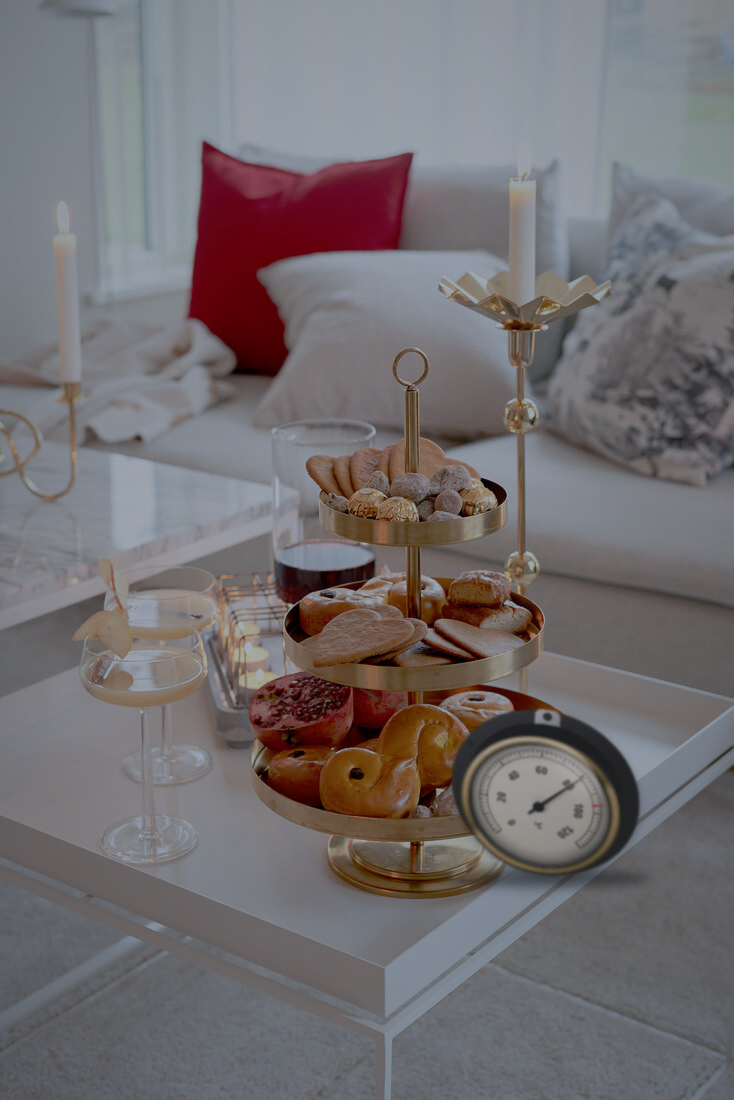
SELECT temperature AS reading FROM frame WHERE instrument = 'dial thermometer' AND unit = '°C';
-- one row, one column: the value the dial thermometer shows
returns 80 °C
